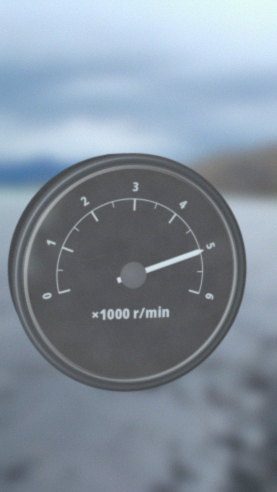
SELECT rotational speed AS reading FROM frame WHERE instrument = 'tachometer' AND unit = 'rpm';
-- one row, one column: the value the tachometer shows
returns 5000 rpm
